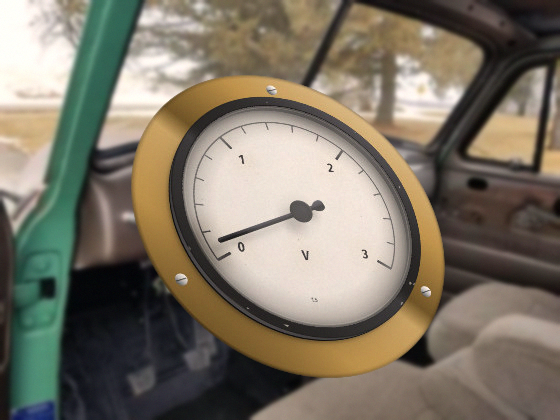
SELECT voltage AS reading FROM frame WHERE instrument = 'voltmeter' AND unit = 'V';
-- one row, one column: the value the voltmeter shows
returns 0.1 V
